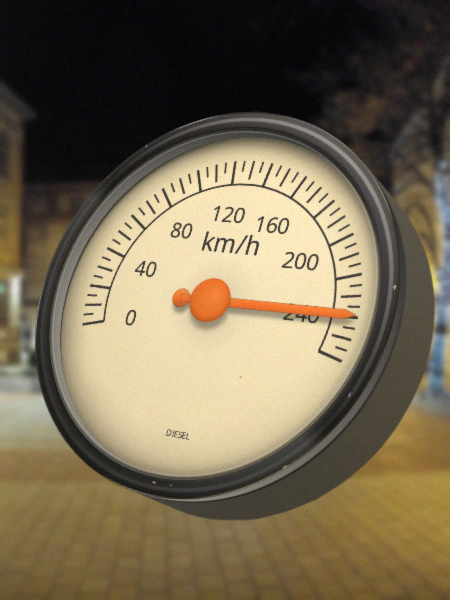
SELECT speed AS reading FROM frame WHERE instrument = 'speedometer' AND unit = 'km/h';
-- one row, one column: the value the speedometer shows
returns 240 km/h
